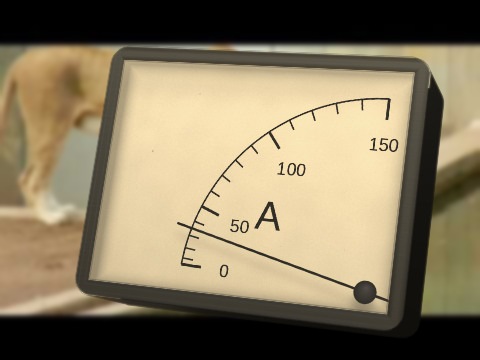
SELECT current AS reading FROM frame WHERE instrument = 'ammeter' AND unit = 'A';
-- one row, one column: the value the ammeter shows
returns 35 A
